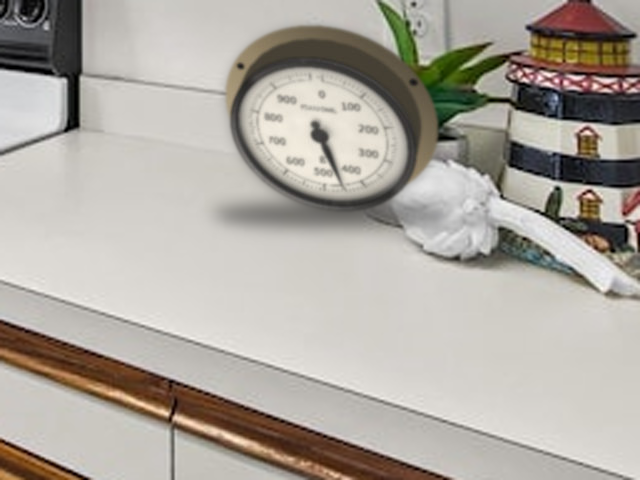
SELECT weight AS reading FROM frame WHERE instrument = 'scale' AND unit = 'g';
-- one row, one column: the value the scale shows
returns 450 g
